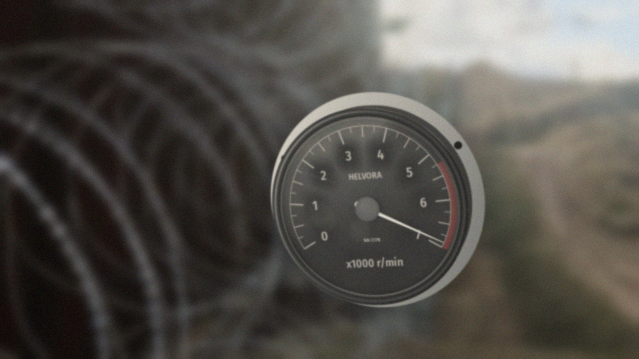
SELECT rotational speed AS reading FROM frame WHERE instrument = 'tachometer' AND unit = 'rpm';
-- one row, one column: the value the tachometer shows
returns 6875 rpm
